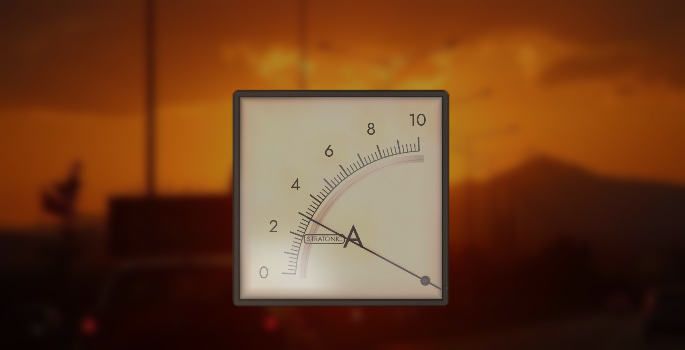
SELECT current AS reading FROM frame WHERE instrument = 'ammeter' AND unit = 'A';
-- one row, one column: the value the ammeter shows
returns 3 A
